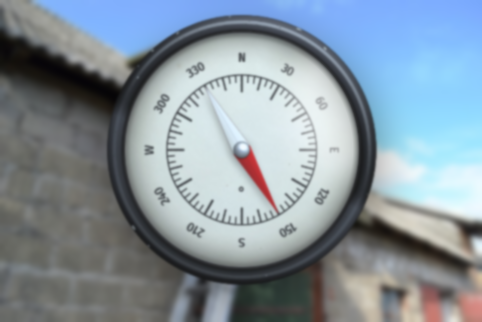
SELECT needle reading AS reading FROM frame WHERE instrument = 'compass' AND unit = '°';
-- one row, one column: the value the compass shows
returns 150 °
